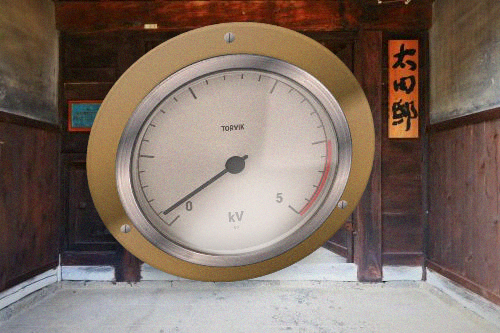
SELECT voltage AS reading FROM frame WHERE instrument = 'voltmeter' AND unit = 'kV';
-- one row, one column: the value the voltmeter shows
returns 0.2 kV
